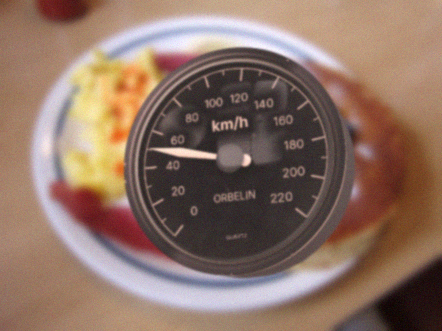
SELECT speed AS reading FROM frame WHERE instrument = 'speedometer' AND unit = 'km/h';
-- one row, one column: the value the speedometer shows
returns 50 km/h
